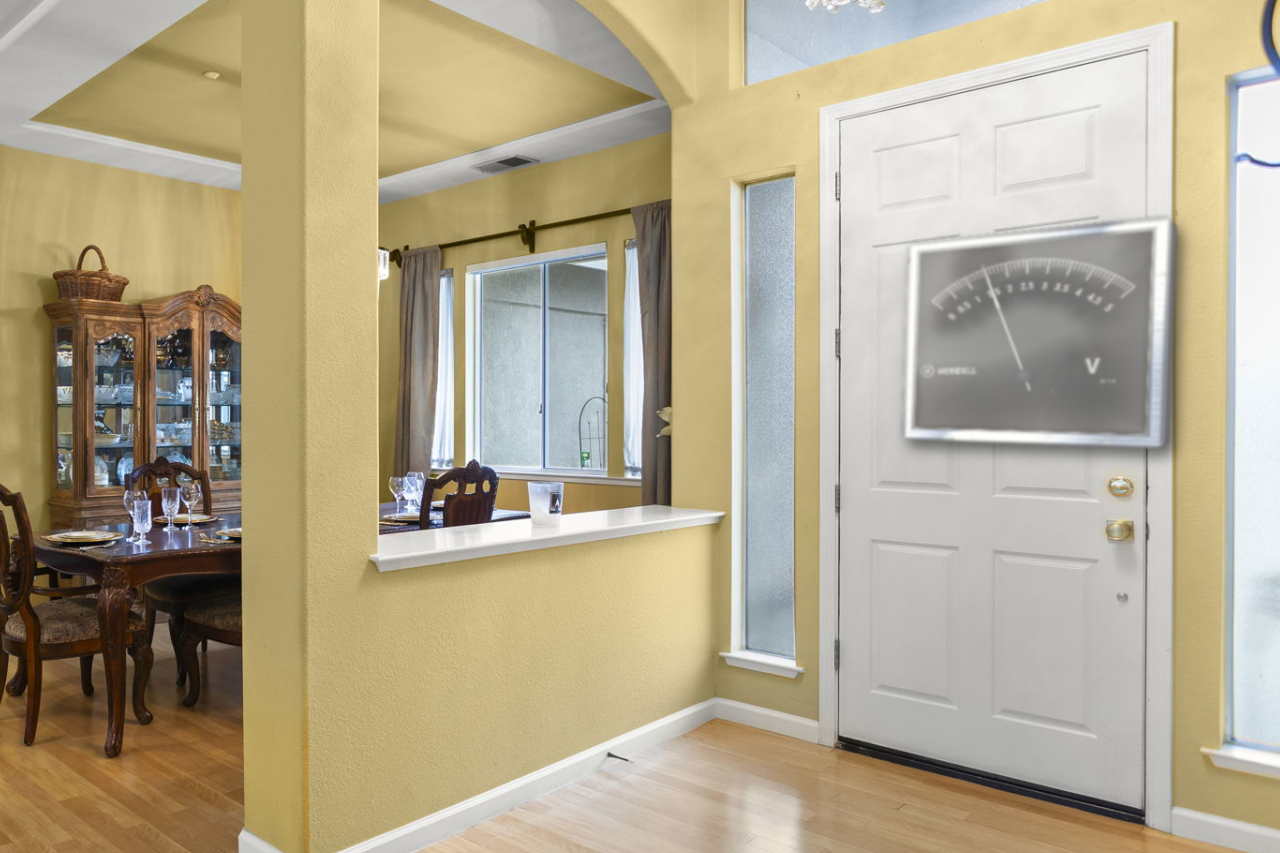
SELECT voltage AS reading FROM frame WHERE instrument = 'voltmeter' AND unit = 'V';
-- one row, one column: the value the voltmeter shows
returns 1.5 V
